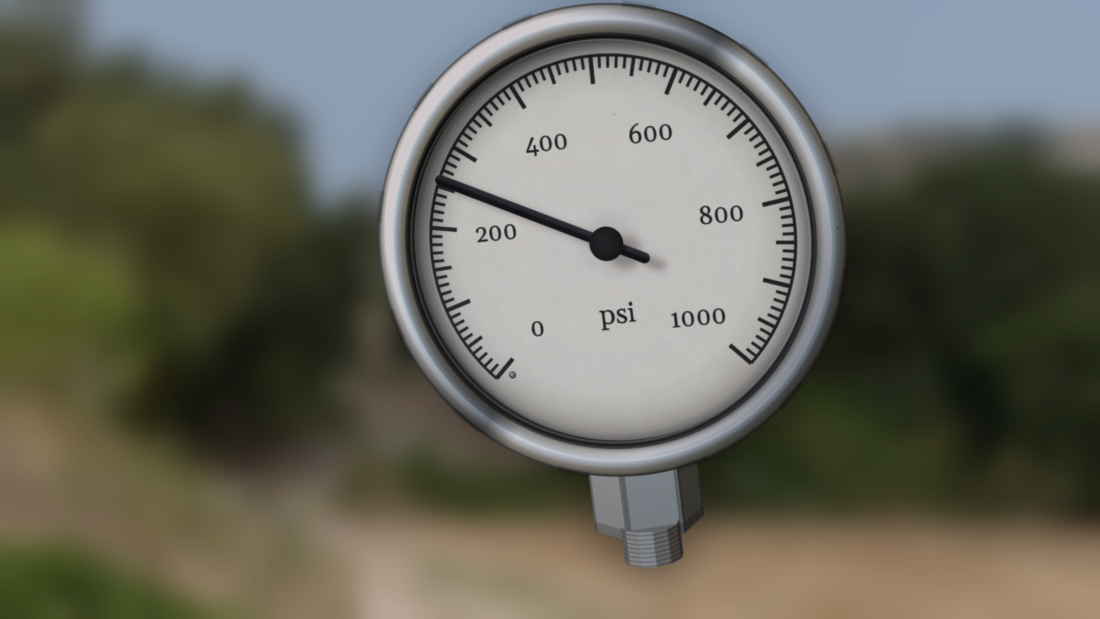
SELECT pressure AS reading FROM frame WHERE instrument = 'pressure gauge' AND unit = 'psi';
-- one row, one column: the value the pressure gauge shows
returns 260 psi
